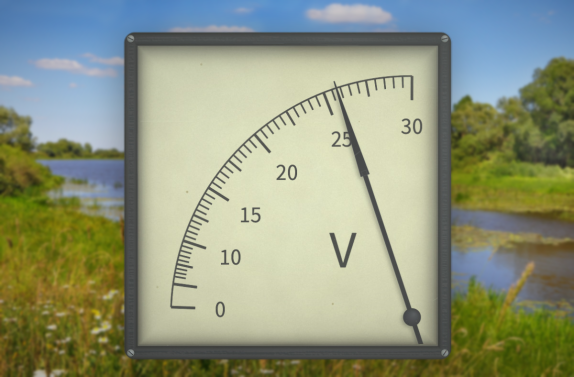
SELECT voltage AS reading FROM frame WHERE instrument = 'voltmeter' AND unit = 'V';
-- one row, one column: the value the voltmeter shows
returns 25.75 V
